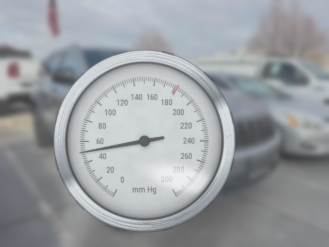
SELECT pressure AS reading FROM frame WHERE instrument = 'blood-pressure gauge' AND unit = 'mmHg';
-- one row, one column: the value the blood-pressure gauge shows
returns 50 mmHg
